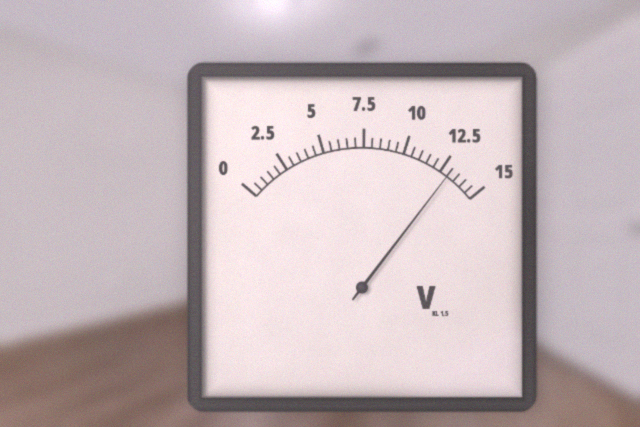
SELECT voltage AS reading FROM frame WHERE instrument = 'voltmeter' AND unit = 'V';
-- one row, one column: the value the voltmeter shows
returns 13 V
